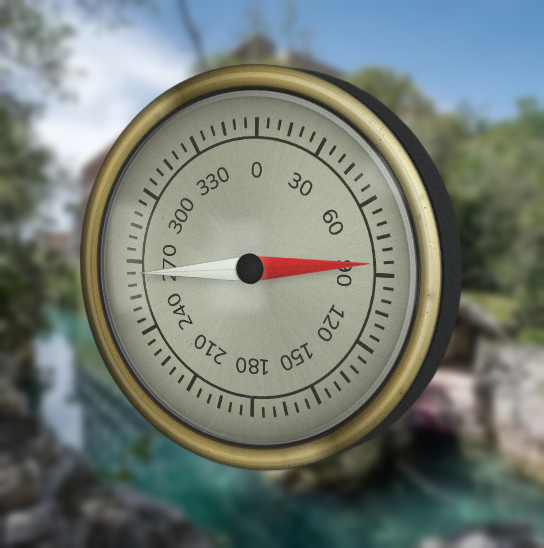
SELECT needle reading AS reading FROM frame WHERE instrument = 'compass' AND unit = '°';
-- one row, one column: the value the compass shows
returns 85 °
